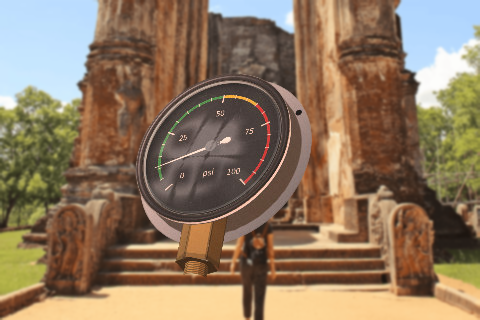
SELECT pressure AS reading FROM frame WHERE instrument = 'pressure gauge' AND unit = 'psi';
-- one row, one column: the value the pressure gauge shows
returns 10 psi
